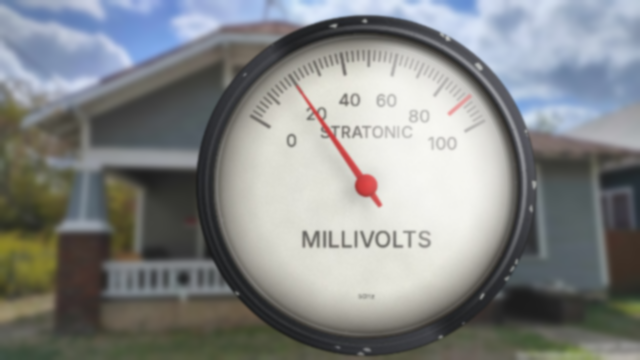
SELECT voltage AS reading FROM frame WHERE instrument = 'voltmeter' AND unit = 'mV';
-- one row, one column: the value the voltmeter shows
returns 20 mV
